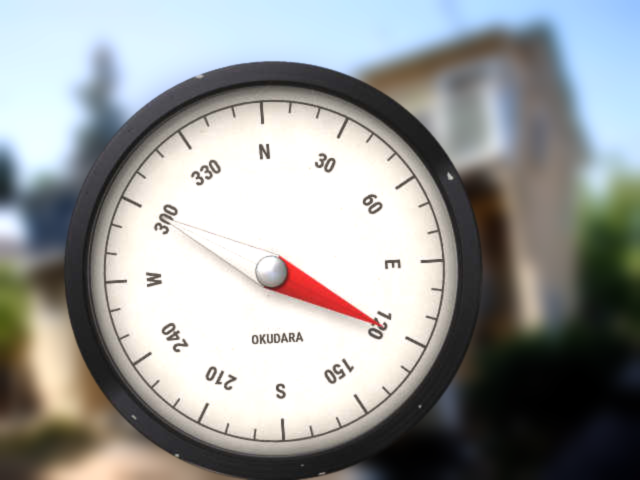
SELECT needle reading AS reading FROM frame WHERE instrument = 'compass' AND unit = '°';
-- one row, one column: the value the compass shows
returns 120 °
